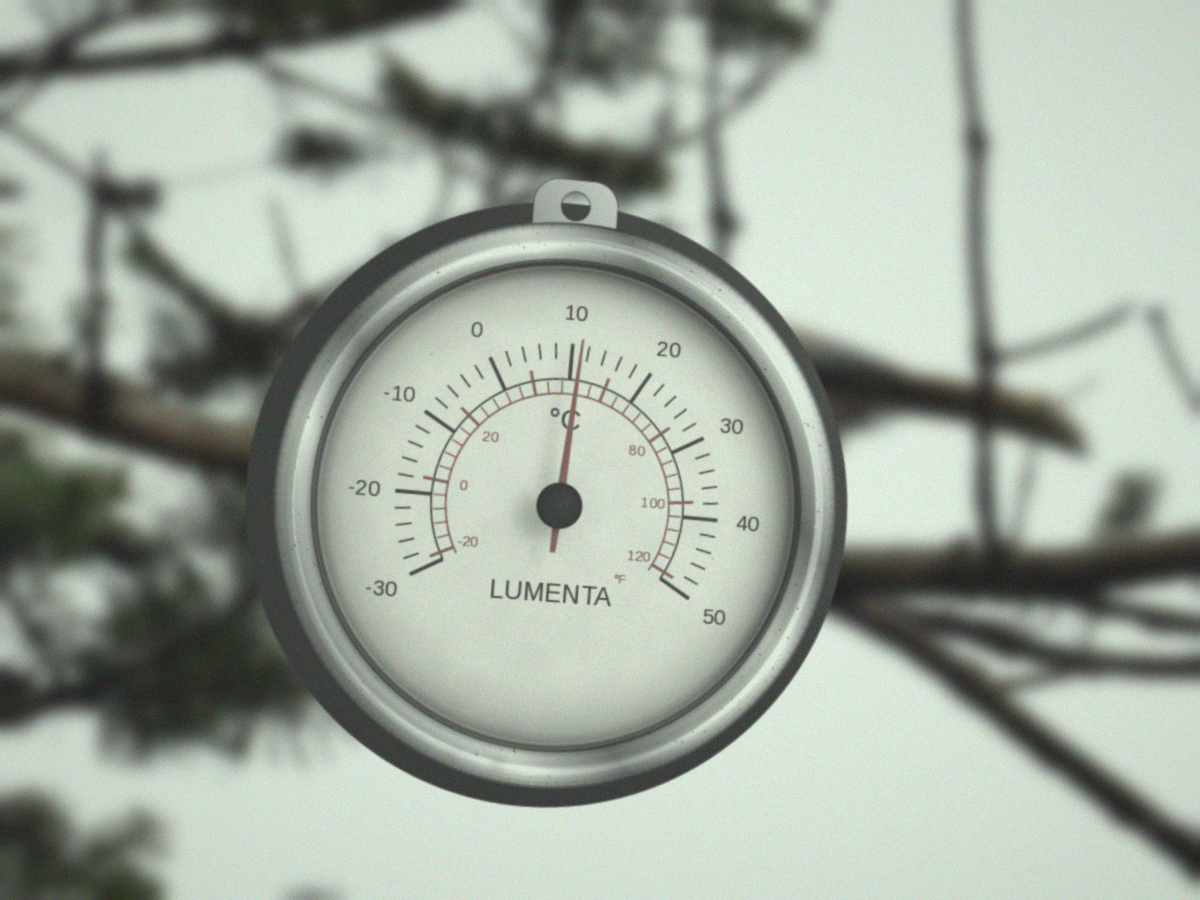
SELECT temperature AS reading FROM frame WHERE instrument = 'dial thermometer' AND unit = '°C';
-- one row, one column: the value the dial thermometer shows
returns 11 °C
